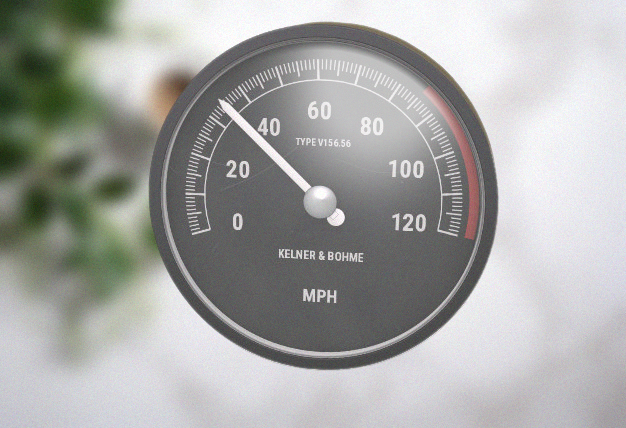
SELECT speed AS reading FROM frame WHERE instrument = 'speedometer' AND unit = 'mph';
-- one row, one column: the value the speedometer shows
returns 35 mph
